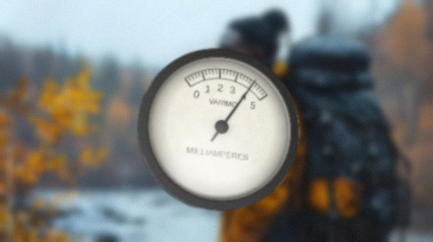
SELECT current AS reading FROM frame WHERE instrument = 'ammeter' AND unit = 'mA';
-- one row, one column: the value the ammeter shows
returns 4 mA
